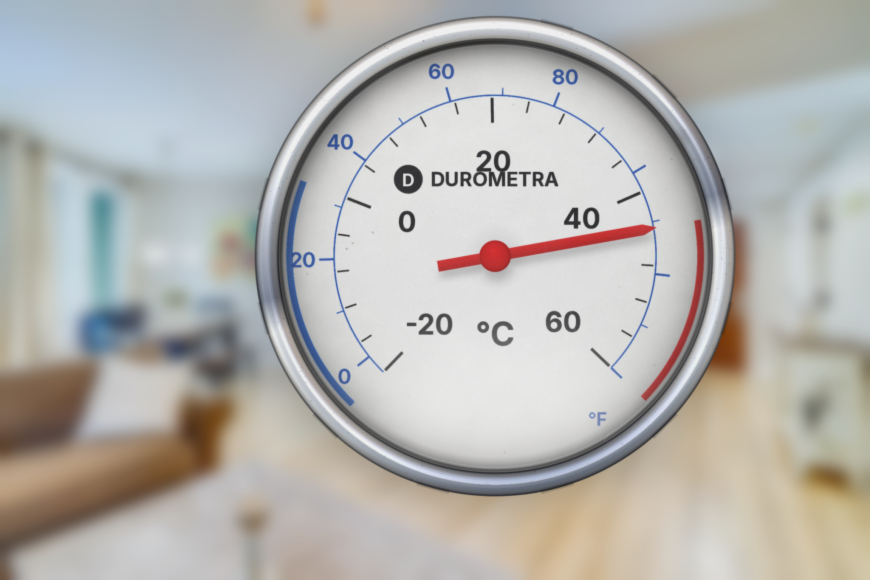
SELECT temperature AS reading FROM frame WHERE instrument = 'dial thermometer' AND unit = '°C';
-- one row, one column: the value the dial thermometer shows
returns 44 °C
